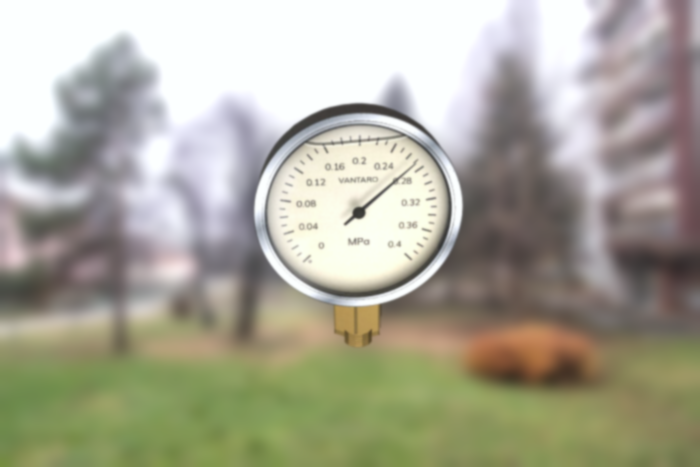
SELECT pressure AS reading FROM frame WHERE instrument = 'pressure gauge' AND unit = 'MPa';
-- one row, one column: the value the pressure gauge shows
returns 0.27 MPa
